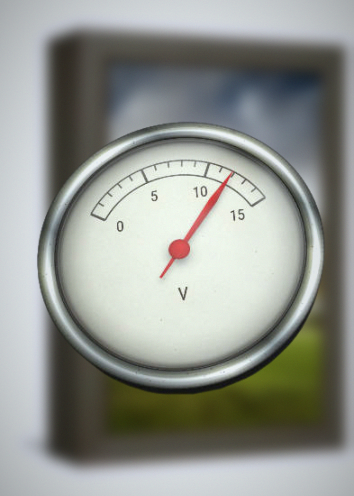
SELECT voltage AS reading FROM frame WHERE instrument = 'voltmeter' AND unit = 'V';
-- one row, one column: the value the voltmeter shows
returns 12 V
